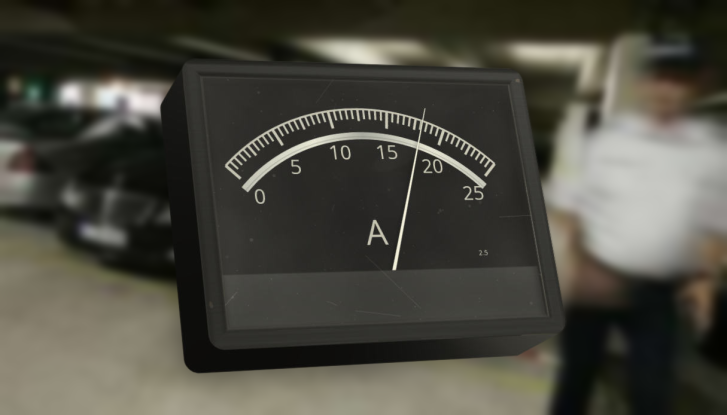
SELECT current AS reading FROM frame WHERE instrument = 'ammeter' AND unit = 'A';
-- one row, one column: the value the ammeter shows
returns 18 A
